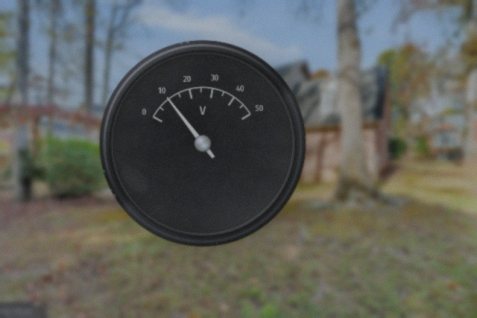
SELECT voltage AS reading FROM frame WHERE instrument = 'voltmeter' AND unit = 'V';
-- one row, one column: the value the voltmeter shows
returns 10 V
